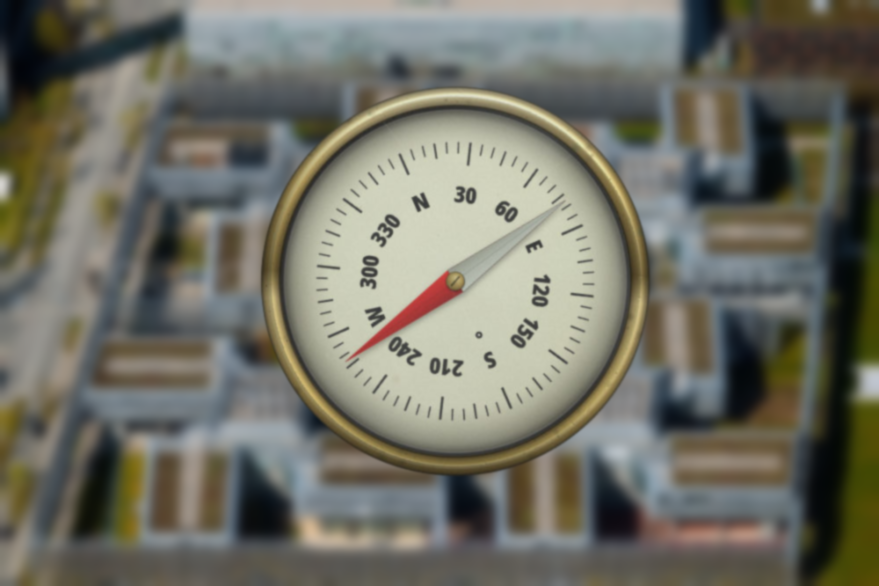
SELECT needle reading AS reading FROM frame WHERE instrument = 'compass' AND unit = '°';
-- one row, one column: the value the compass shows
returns 257.5 °
